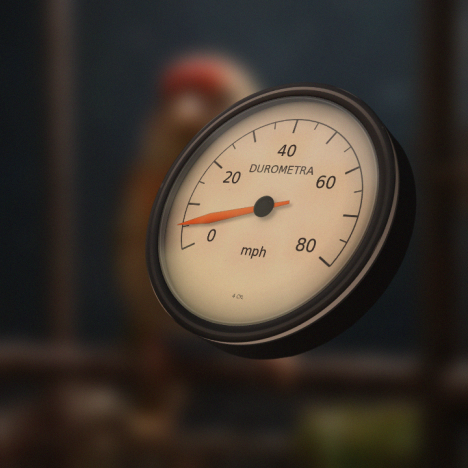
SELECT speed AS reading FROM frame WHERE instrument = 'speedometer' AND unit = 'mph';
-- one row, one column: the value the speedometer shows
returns 5 mph
